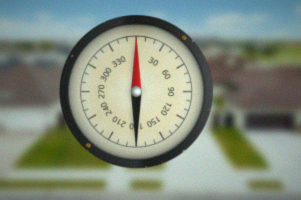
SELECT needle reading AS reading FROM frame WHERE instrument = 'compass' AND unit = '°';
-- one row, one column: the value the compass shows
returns 0 °
